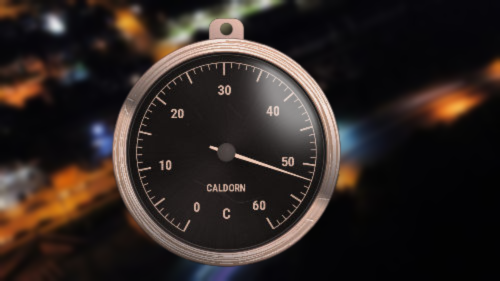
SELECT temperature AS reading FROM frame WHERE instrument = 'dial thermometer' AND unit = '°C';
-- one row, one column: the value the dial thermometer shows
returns 52 °C
